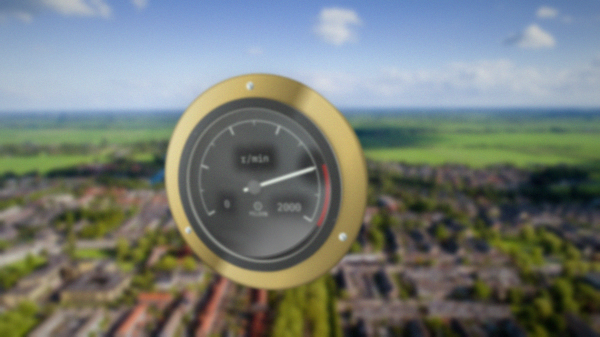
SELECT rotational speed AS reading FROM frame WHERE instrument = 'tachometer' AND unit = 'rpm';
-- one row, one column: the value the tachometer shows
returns 1600 rpm
